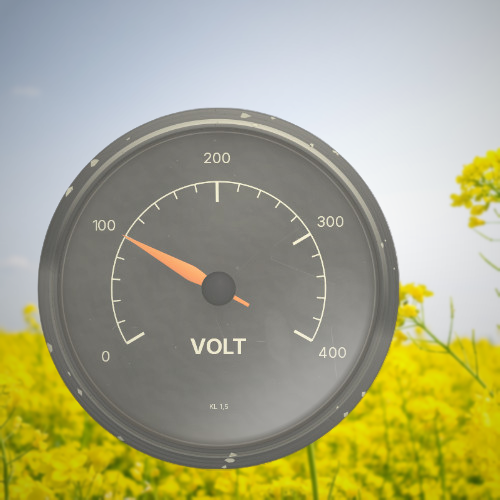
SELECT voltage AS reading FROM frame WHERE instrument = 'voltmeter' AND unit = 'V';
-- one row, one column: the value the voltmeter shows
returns 100 V
